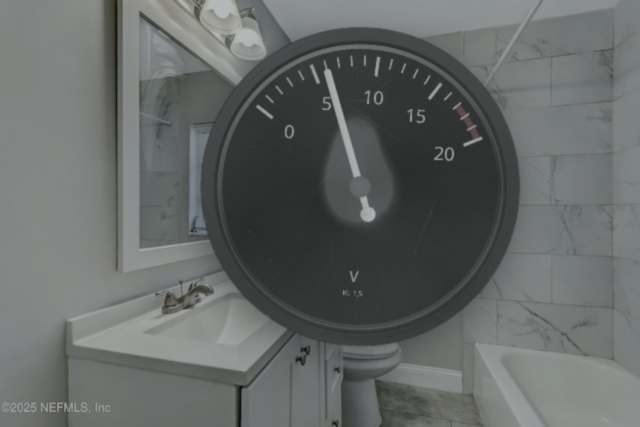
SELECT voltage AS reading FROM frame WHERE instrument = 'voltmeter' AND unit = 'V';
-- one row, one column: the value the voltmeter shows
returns 6 V
